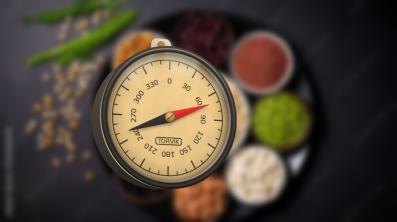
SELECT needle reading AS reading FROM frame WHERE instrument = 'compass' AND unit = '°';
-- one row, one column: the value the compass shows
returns 70 °
